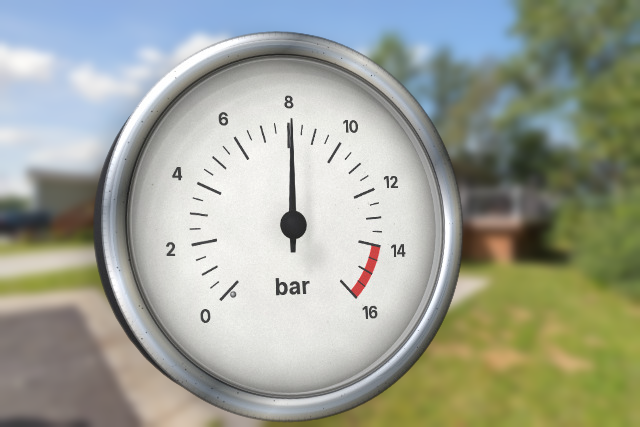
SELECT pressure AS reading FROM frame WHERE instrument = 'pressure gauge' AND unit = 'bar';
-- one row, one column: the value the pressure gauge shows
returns 8 bar
